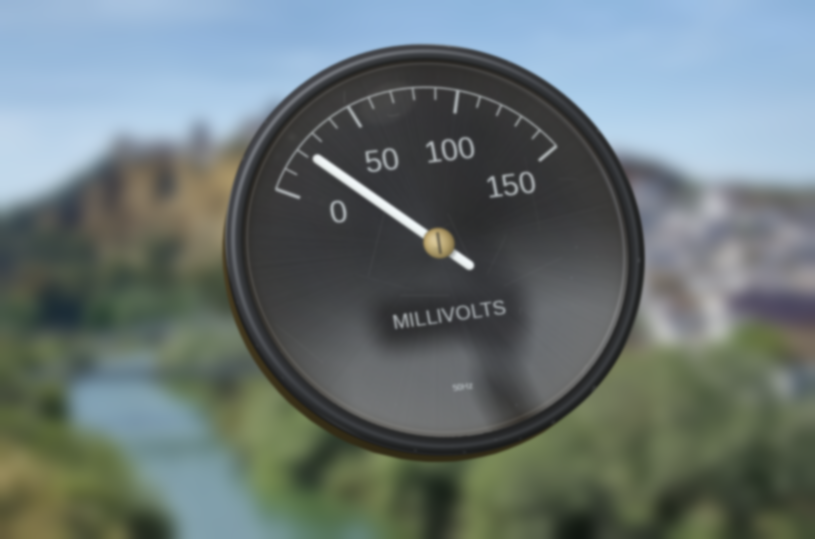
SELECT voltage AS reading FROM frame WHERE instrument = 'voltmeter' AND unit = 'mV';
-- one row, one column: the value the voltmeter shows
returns 20 mV
